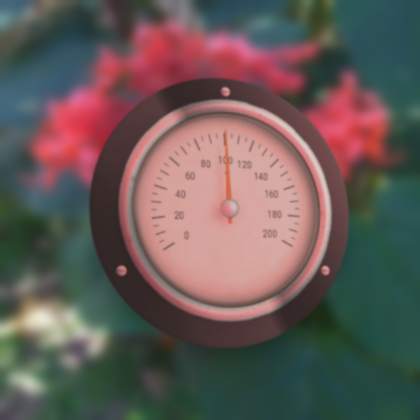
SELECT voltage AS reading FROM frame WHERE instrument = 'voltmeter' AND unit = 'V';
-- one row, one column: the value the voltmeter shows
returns 100 V
